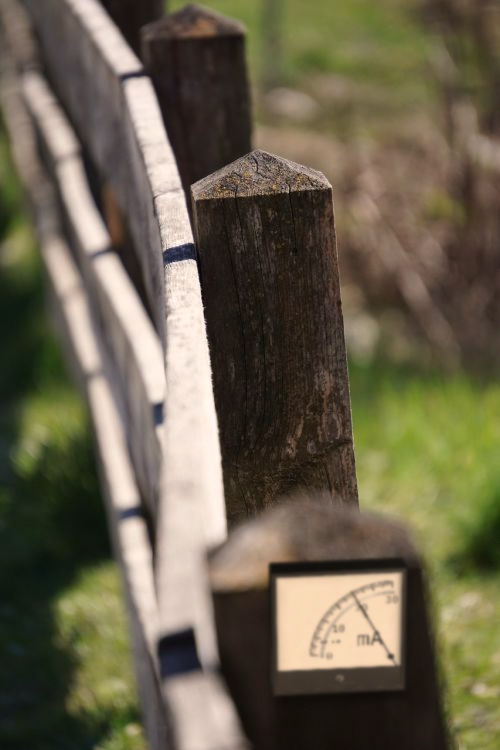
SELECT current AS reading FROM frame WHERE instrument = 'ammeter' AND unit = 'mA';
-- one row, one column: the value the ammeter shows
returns 20 mA
